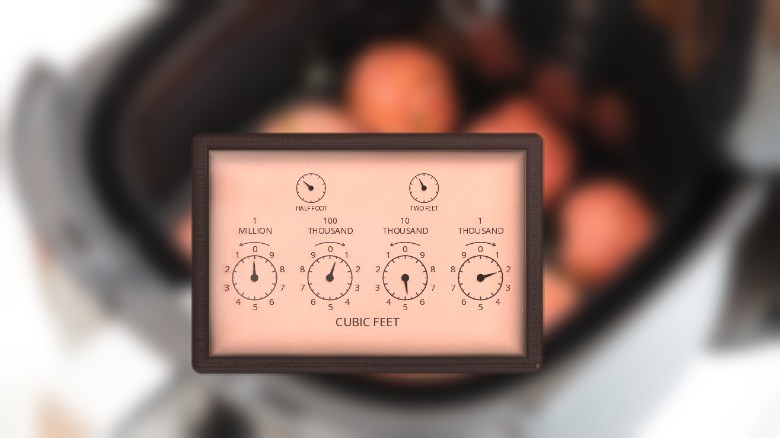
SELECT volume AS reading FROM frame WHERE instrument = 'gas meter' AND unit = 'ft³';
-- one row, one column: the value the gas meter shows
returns 5200 ft³
